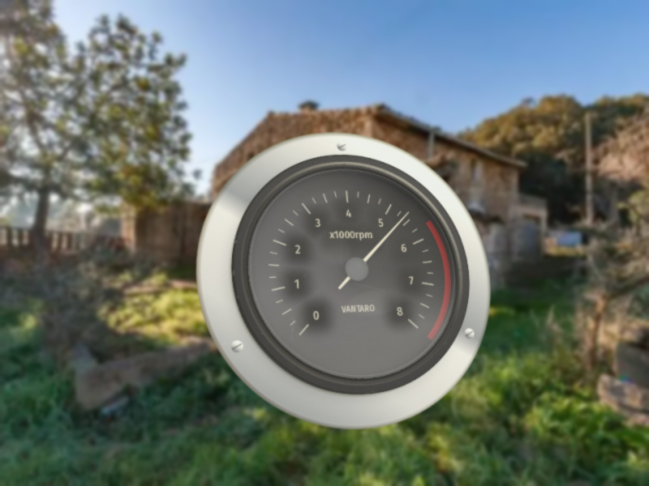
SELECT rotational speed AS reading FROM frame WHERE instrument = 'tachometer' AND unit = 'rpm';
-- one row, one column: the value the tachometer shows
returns 5375 rpm
